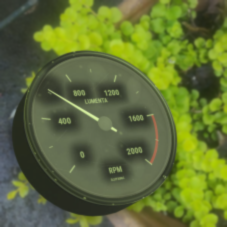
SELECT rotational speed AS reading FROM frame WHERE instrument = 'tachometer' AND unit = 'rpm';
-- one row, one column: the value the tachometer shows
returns 600 rpm
